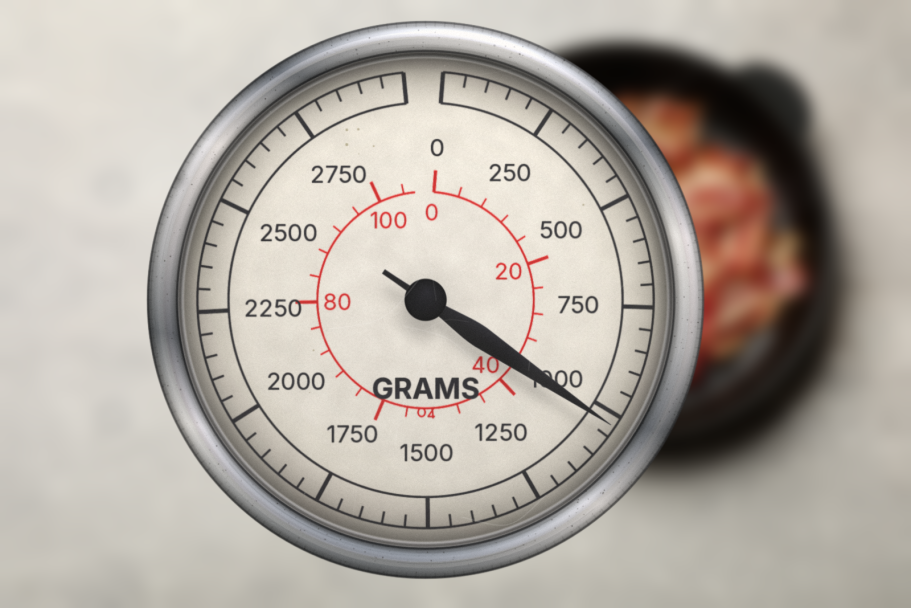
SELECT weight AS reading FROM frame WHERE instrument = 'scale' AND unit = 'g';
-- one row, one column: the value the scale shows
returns 1025 g
